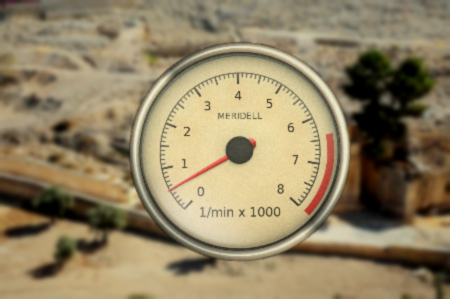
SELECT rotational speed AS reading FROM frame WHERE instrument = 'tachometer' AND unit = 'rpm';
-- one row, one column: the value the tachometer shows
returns 500 rpm
